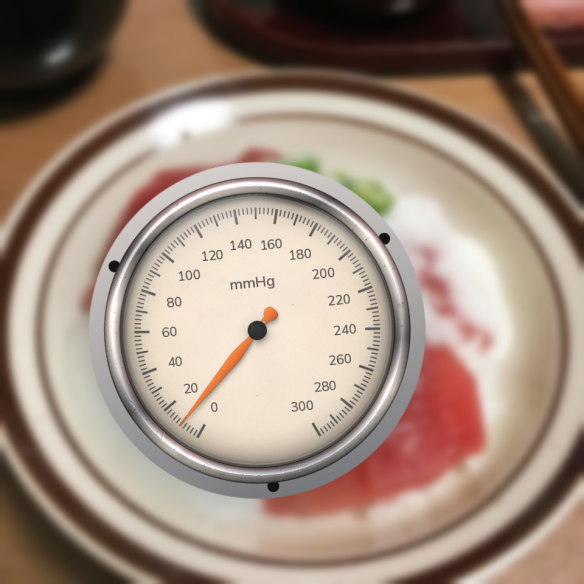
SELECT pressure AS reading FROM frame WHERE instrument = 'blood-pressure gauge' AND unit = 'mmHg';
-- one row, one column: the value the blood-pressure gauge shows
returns 10 mmHg
